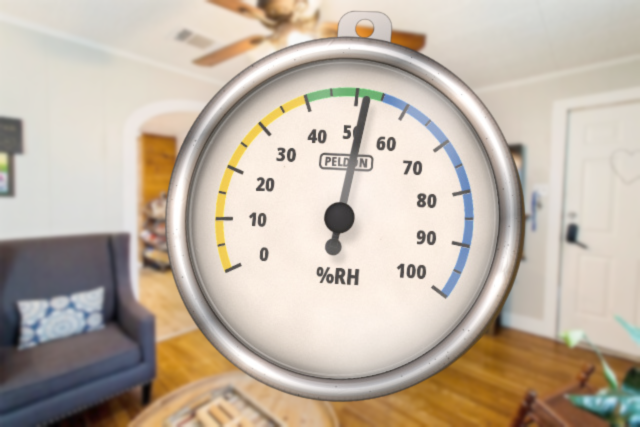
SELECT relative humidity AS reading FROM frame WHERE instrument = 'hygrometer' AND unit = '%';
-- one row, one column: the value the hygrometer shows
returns 52.5 %
